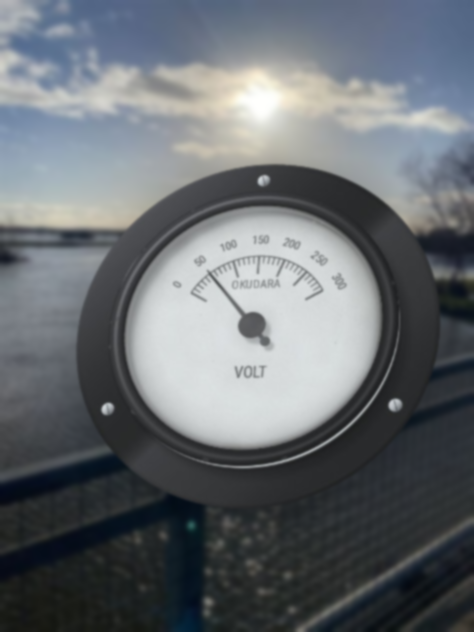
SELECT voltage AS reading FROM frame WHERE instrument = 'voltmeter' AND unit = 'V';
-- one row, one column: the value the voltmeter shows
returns 50 V
